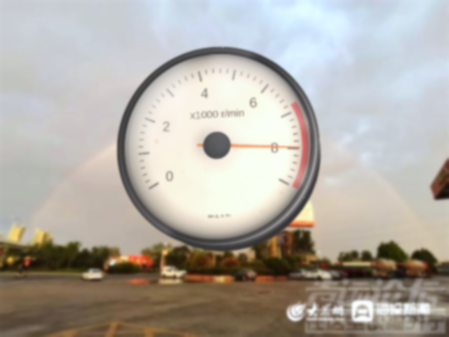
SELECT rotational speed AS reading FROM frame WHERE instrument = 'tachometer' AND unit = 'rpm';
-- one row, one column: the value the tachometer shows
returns 8000 rpm
